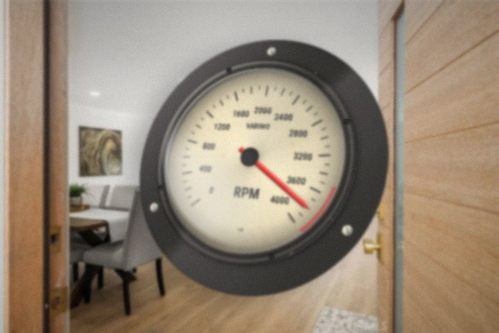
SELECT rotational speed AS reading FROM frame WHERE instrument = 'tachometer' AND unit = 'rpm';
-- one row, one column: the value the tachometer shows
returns 3800 rpm
